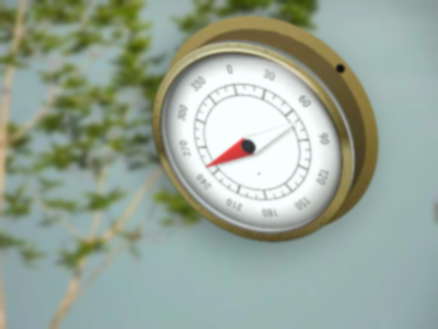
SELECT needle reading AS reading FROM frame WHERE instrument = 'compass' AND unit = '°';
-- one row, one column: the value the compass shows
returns 250 °
